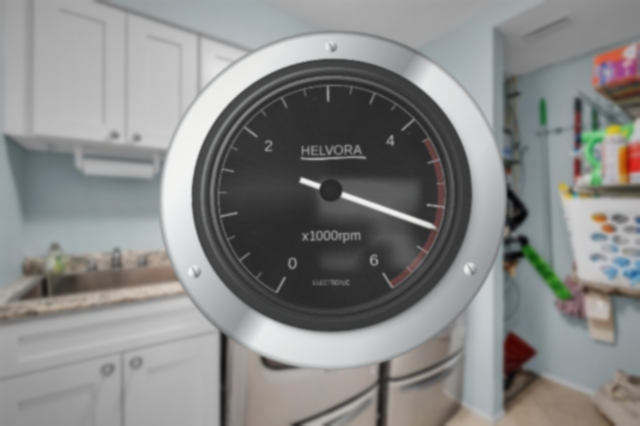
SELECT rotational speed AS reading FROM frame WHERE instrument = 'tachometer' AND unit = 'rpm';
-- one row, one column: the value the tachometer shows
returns 5250 rpm
